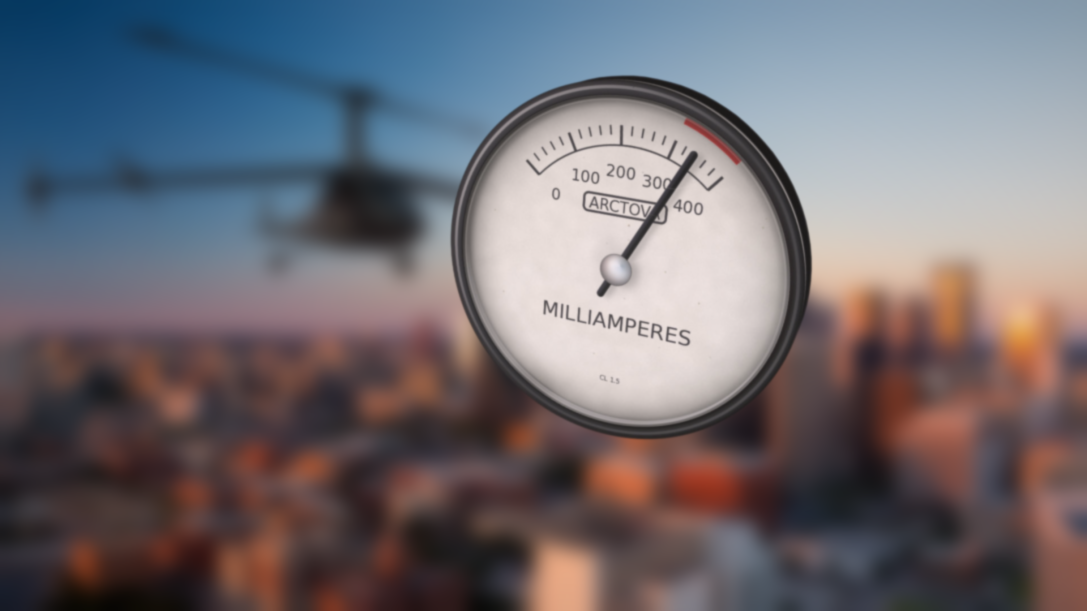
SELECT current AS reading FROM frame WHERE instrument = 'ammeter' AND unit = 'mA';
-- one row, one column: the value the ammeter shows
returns 340 mA
